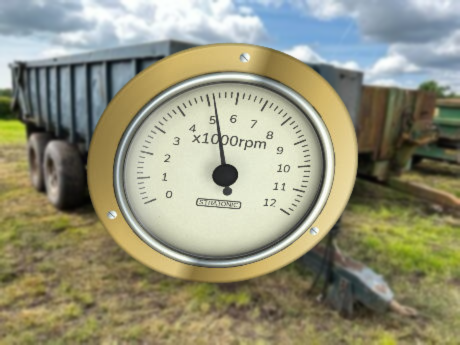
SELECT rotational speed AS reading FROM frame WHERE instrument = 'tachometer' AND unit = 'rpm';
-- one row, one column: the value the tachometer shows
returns 5200 rpm
